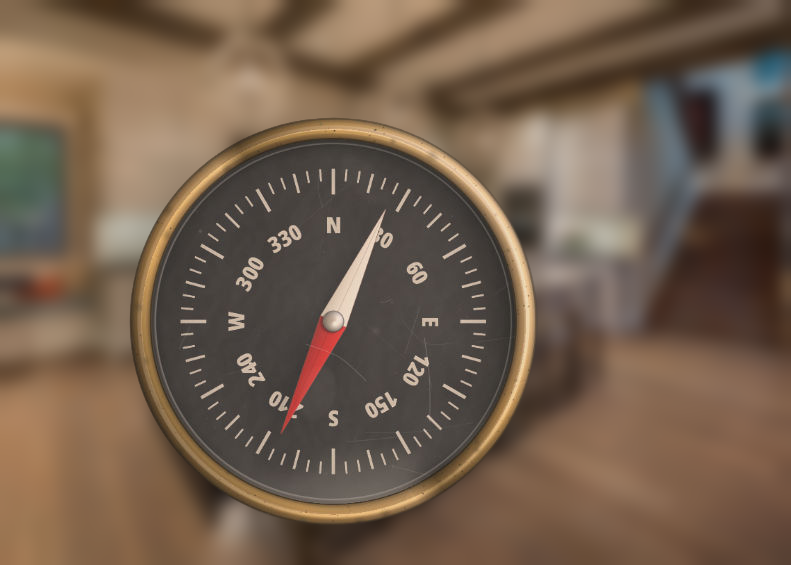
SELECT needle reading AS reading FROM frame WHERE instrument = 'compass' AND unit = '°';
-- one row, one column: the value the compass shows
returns 205 °
